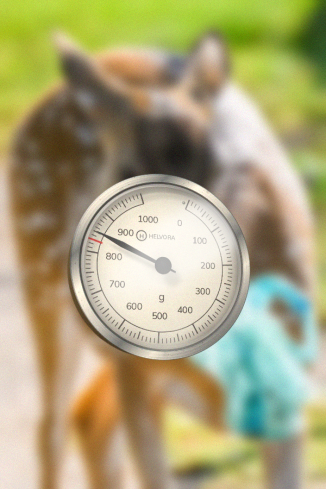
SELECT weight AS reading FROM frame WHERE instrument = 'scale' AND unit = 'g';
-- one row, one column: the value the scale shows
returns 850 g
